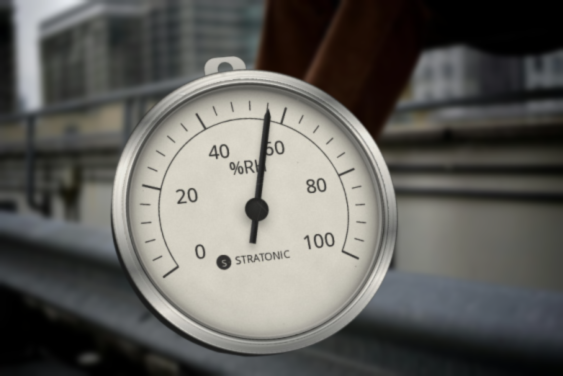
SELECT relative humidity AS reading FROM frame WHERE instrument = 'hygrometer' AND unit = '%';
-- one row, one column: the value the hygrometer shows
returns 56 %
